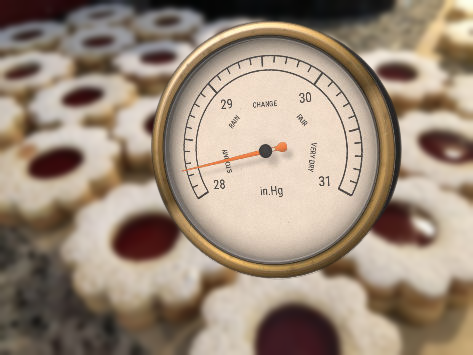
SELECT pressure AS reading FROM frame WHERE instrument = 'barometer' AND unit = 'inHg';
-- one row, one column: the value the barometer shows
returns 28.25 inHg
